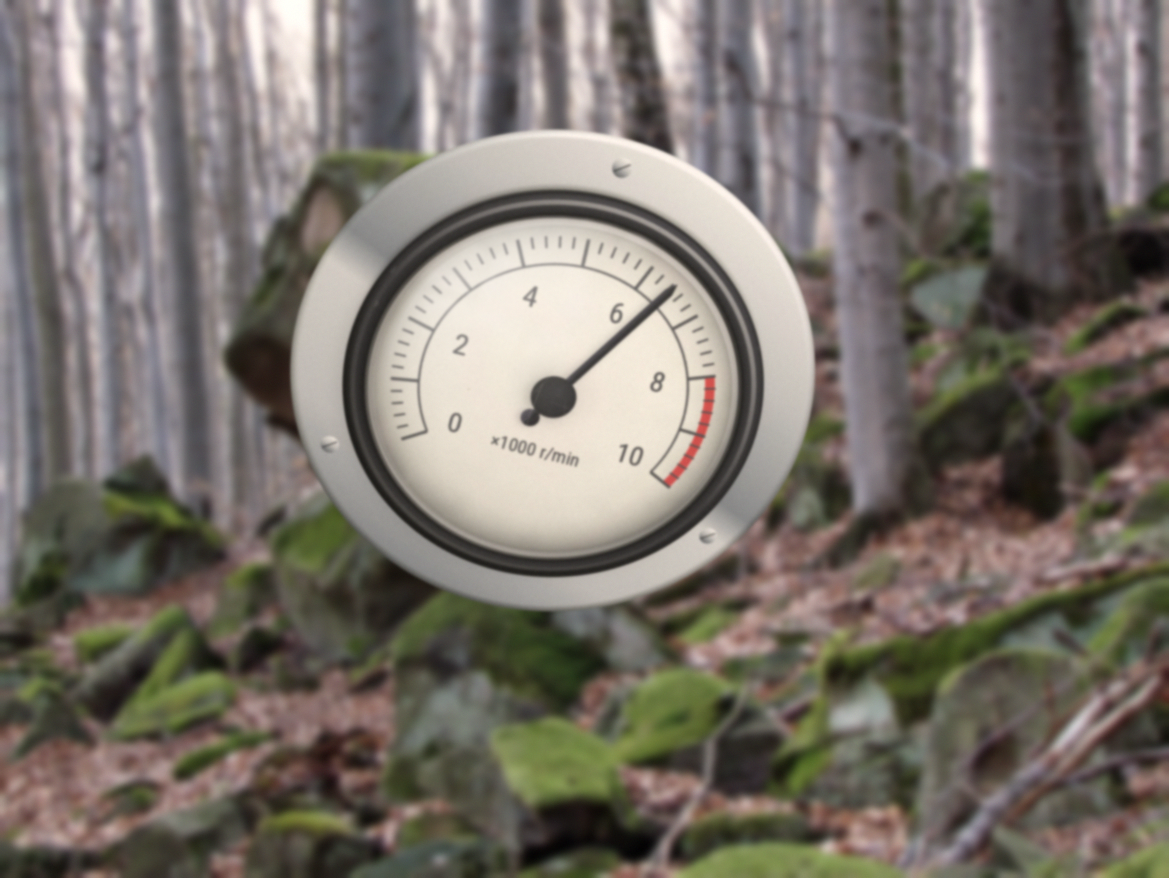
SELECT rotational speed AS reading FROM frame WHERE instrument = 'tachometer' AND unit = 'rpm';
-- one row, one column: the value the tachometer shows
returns 6400 rpm
